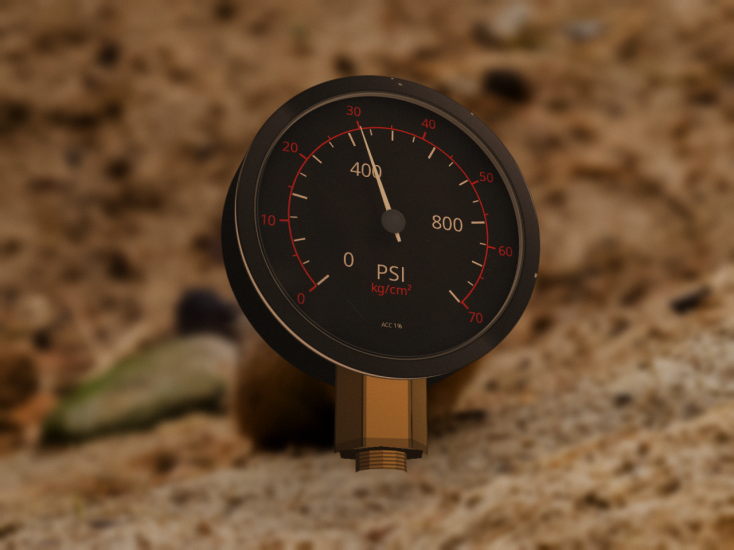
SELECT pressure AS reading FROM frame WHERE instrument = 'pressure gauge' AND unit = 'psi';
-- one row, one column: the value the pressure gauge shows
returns 425 psi
